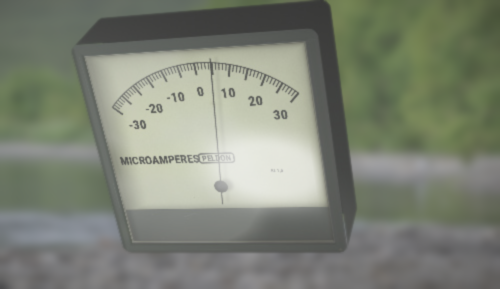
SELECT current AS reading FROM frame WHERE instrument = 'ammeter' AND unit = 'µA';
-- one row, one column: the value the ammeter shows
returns 5 µA
